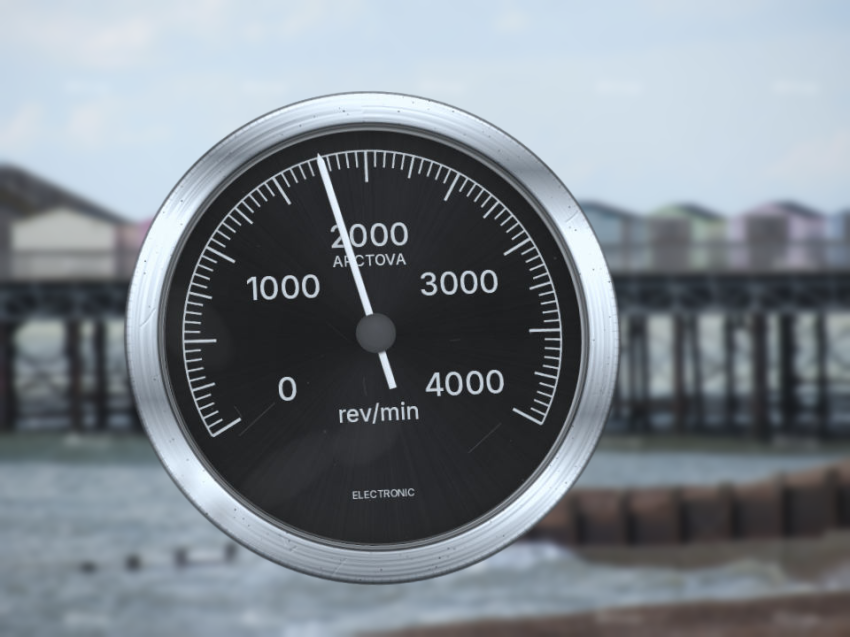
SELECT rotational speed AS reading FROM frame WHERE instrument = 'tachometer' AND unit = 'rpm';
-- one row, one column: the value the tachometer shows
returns 1750 rpm
